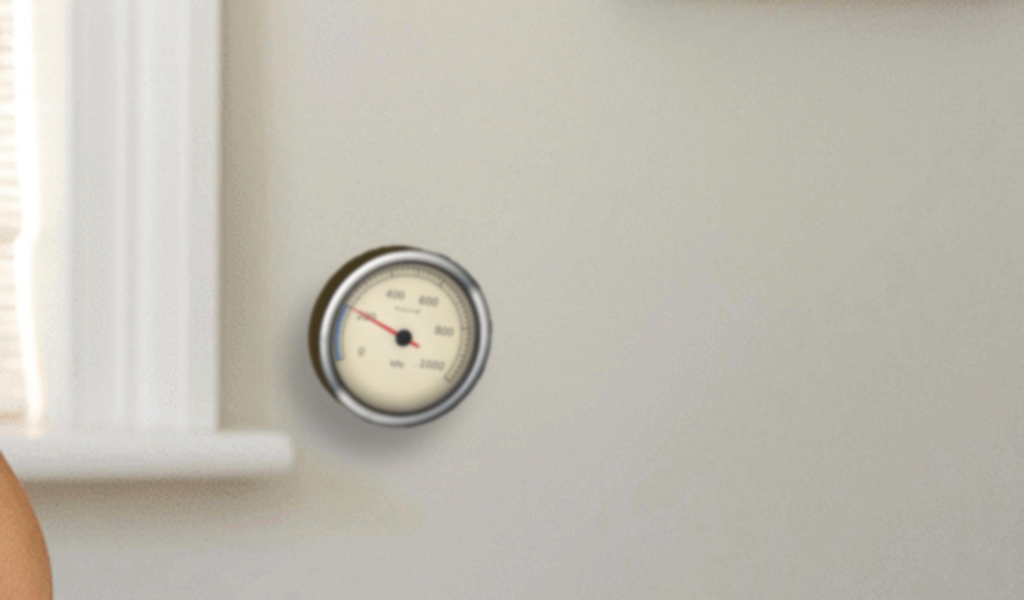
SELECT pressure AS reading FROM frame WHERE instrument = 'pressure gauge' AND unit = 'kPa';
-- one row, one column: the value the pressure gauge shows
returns 200 kPa
